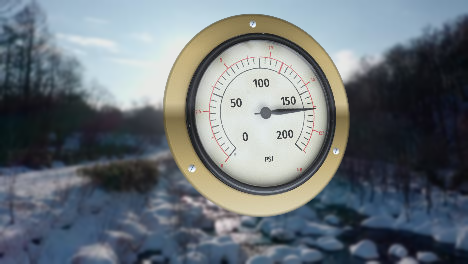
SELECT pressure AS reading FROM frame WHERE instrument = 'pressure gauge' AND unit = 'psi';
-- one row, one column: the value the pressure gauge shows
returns 165 psi
